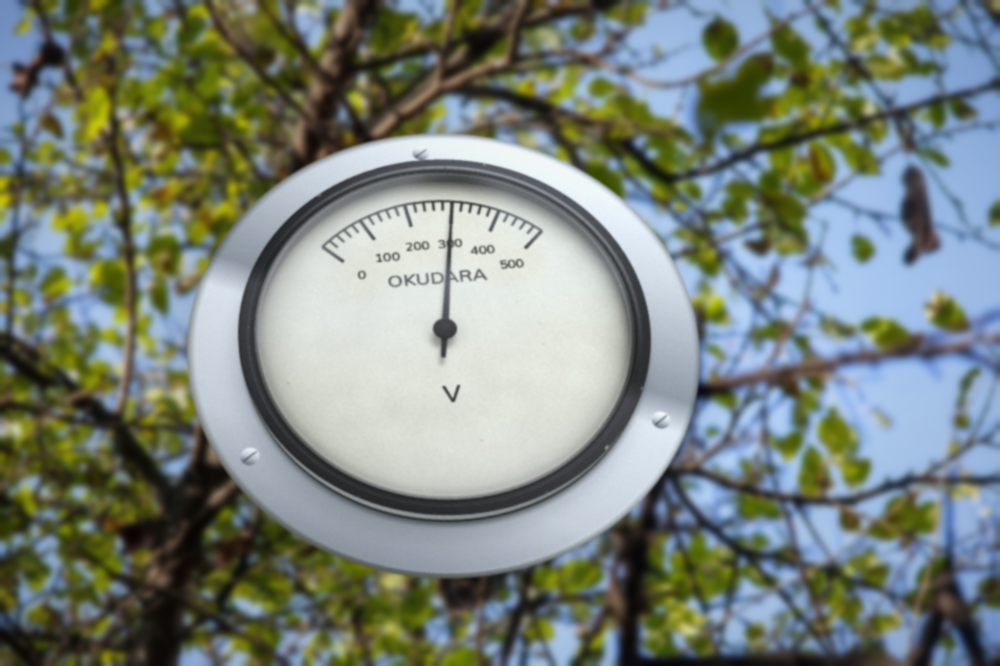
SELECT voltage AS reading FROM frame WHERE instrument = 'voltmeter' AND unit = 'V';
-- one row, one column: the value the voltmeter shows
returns 300 V
